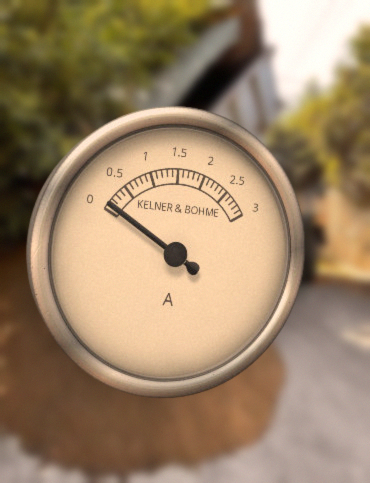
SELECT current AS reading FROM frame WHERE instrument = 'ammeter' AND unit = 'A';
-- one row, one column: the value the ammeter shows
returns 0.1 A
